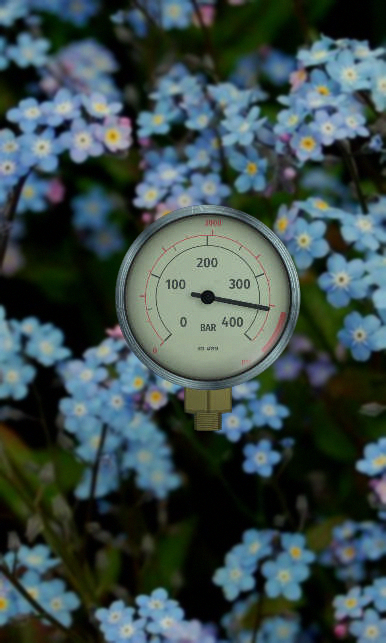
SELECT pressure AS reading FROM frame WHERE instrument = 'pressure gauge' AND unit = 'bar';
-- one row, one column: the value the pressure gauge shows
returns 350 bar
